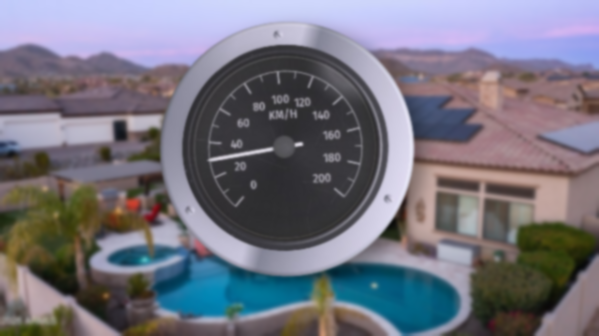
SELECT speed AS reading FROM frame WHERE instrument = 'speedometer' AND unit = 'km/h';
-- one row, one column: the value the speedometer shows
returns 30 km/h
